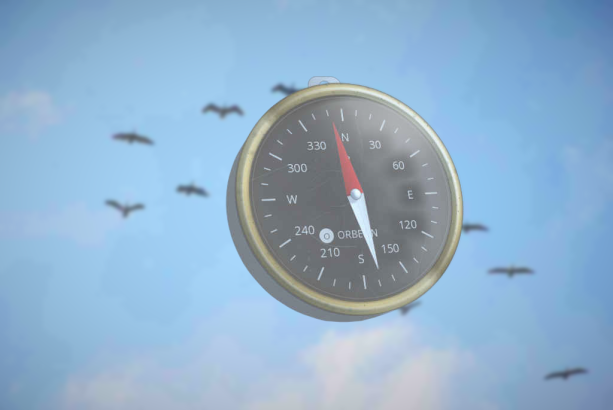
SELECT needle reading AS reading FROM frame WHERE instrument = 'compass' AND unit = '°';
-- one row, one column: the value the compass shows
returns 350 °
